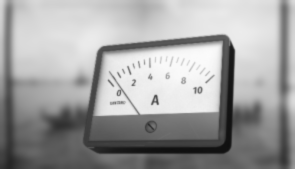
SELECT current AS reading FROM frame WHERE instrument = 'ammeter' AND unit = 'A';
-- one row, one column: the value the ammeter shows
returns 0.5 A
